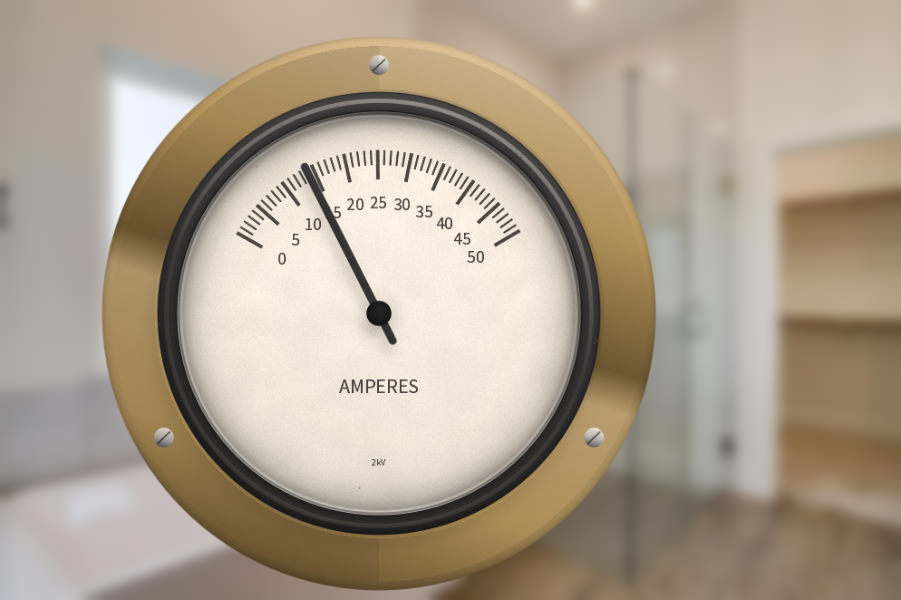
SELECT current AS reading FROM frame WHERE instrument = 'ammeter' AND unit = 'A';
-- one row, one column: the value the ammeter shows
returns 14 A
